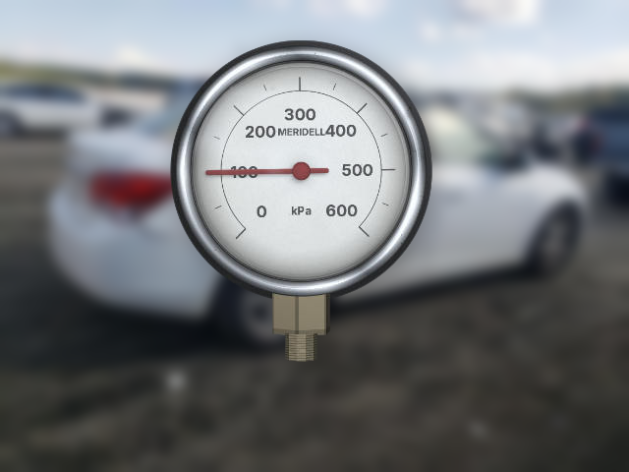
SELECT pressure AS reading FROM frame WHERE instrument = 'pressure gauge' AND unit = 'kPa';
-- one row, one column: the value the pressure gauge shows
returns 100 kPa
